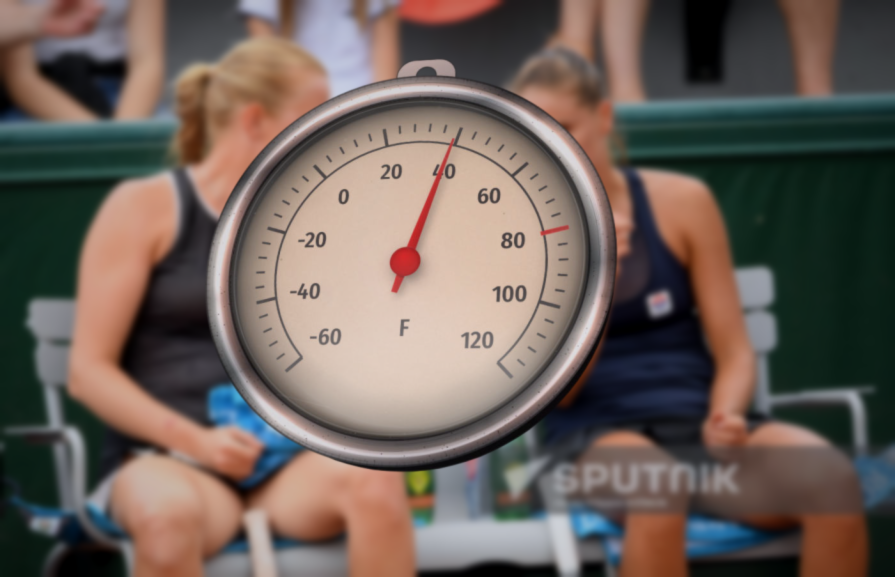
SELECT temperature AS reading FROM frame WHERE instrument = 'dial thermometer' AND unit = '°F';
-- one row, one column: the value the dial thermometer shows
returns 40 °F
